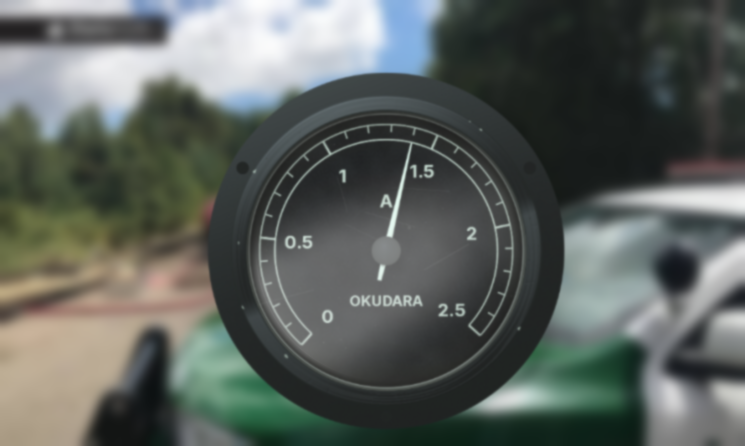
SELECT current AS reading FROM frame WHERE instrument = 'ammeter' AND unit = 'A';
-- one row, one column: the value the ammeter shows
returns 1.4 A
